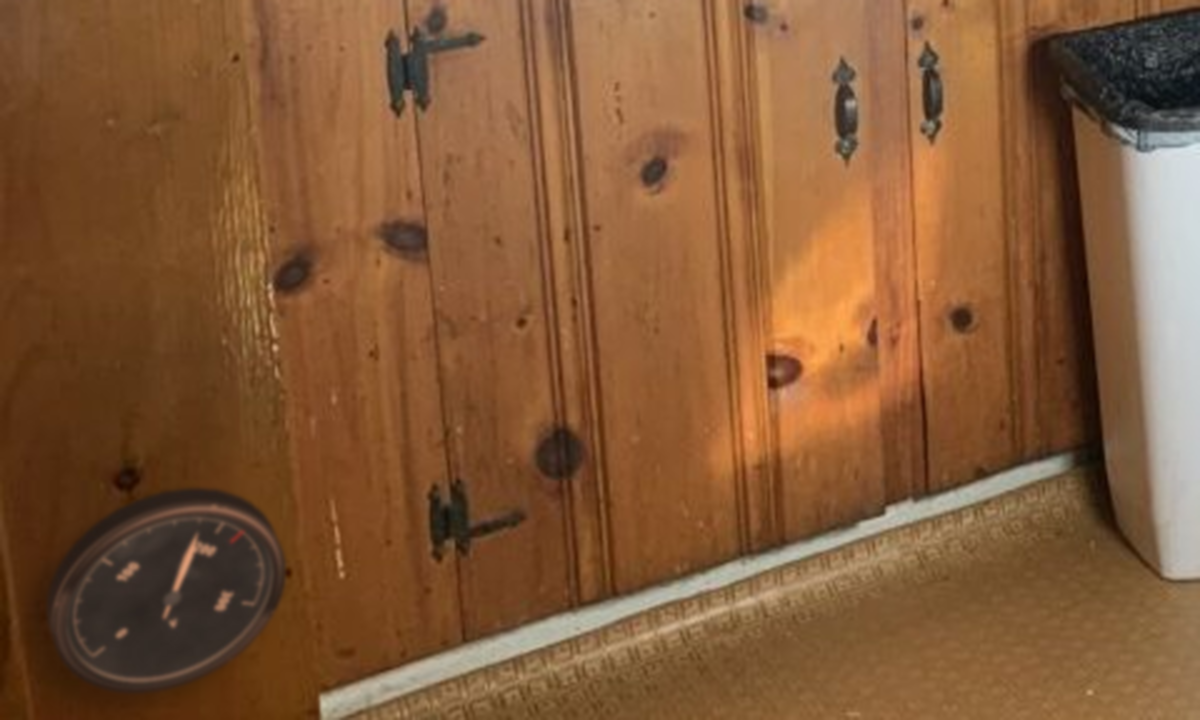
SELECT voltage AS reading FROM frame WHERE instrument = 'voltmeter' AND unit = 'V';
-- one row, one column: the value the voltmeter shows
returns 180 V
